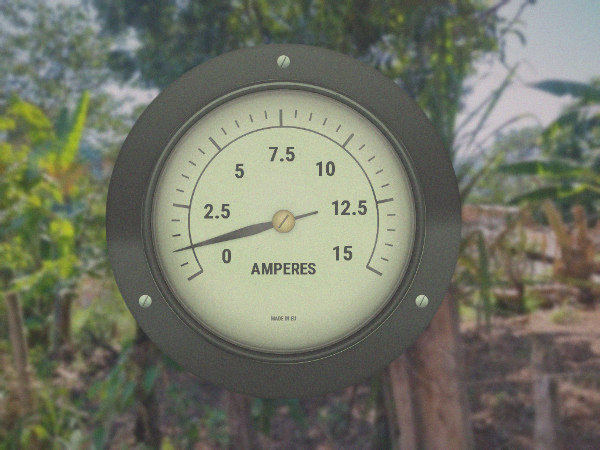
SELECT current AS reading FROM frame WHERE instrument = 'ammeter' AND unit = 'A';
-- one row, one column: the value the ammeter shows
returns 1 A
